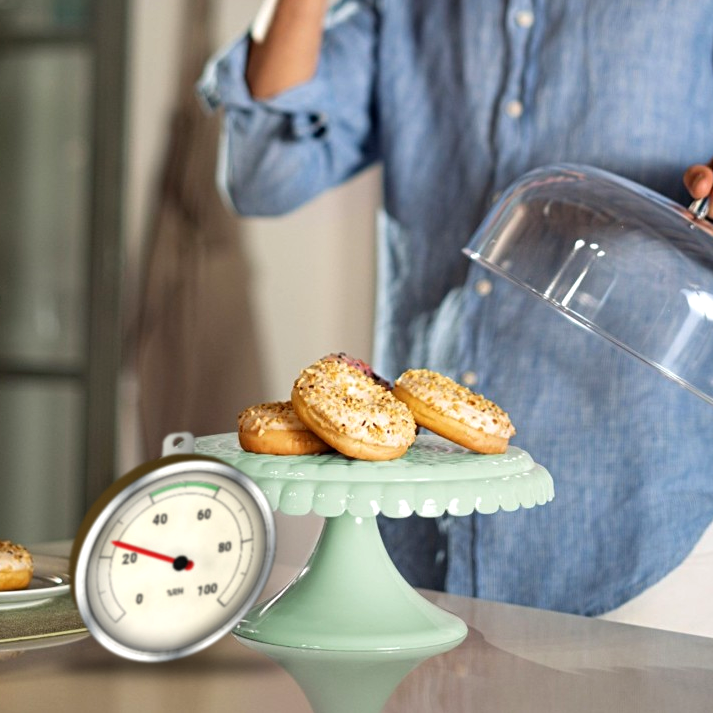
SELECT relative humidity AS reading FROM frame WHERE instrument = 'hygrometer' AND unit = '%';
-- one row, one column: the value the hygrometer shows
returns 25 %
